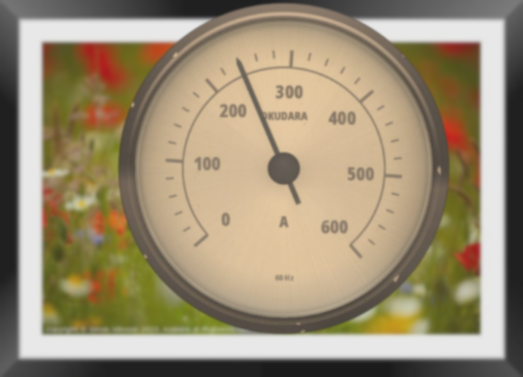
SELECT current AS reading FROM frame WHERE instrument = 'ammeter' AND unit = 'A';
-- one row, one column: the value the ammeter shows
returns 240 A
